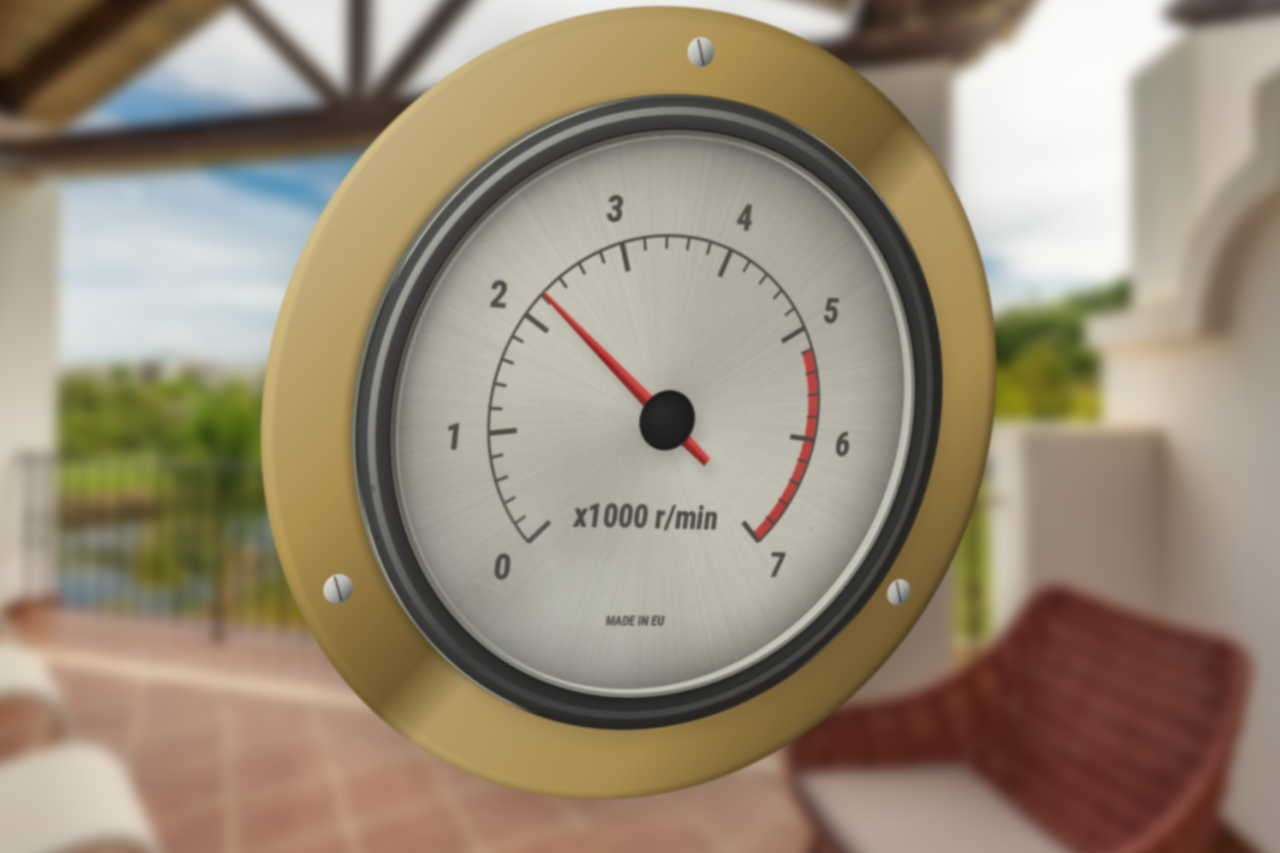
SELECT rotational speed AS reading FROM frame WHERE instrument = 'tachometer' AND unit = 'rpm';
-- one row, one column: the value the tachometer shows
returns 2200 rpm
